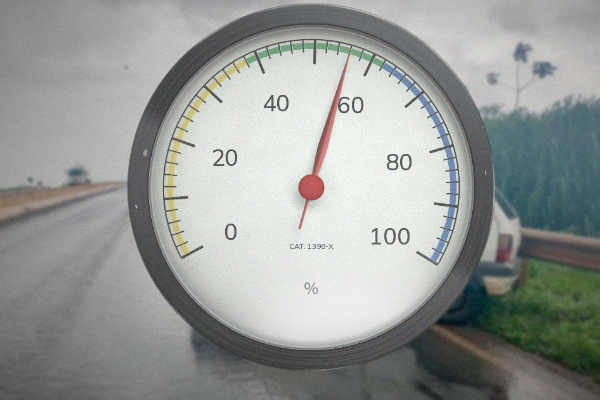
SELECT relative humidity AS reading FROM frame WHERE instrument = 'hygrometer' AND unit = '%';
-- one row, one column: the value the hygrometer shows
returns 56 %
